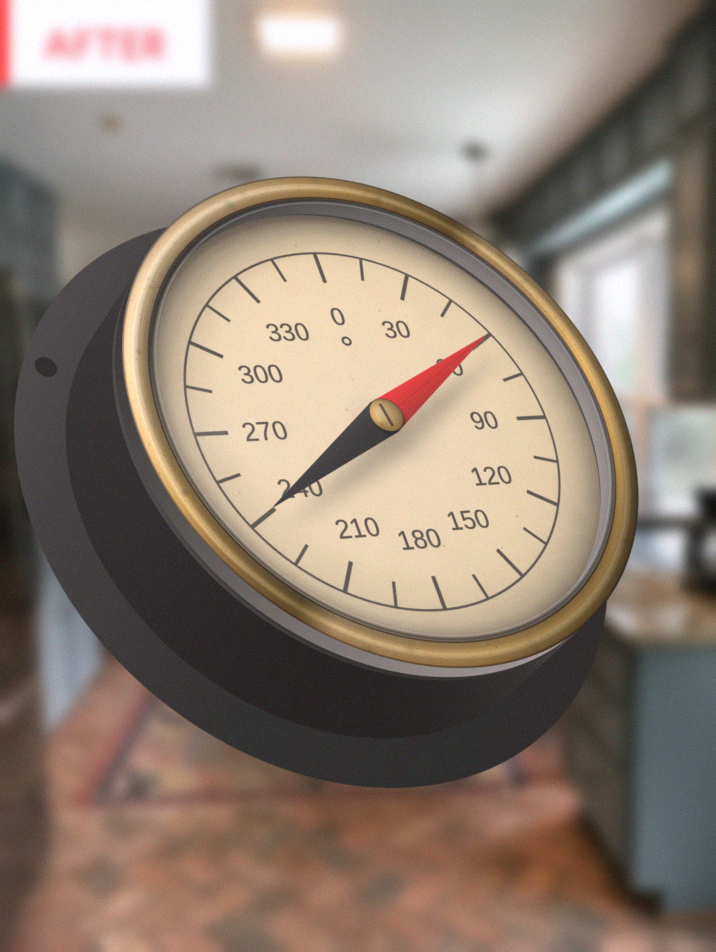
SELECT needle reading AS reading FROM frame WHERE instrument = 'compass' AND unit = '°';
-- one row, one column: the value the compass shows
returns 60 °
